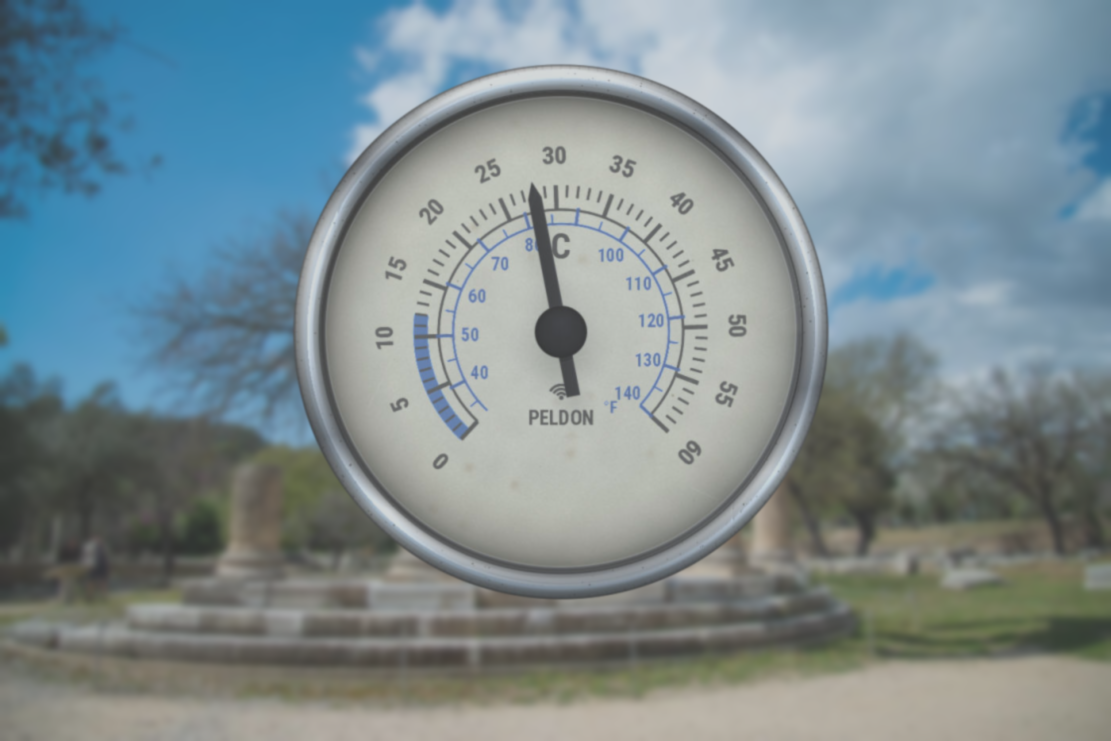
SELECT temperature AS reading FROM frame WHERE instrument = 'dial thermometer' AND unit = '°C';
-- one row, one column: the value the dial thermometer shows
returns 28 °C
